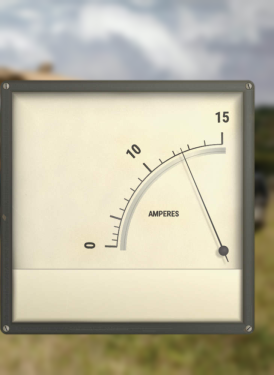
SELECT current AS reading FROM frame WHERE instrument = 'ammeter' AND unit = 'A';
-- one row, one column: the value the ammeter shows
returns 12.5 A
